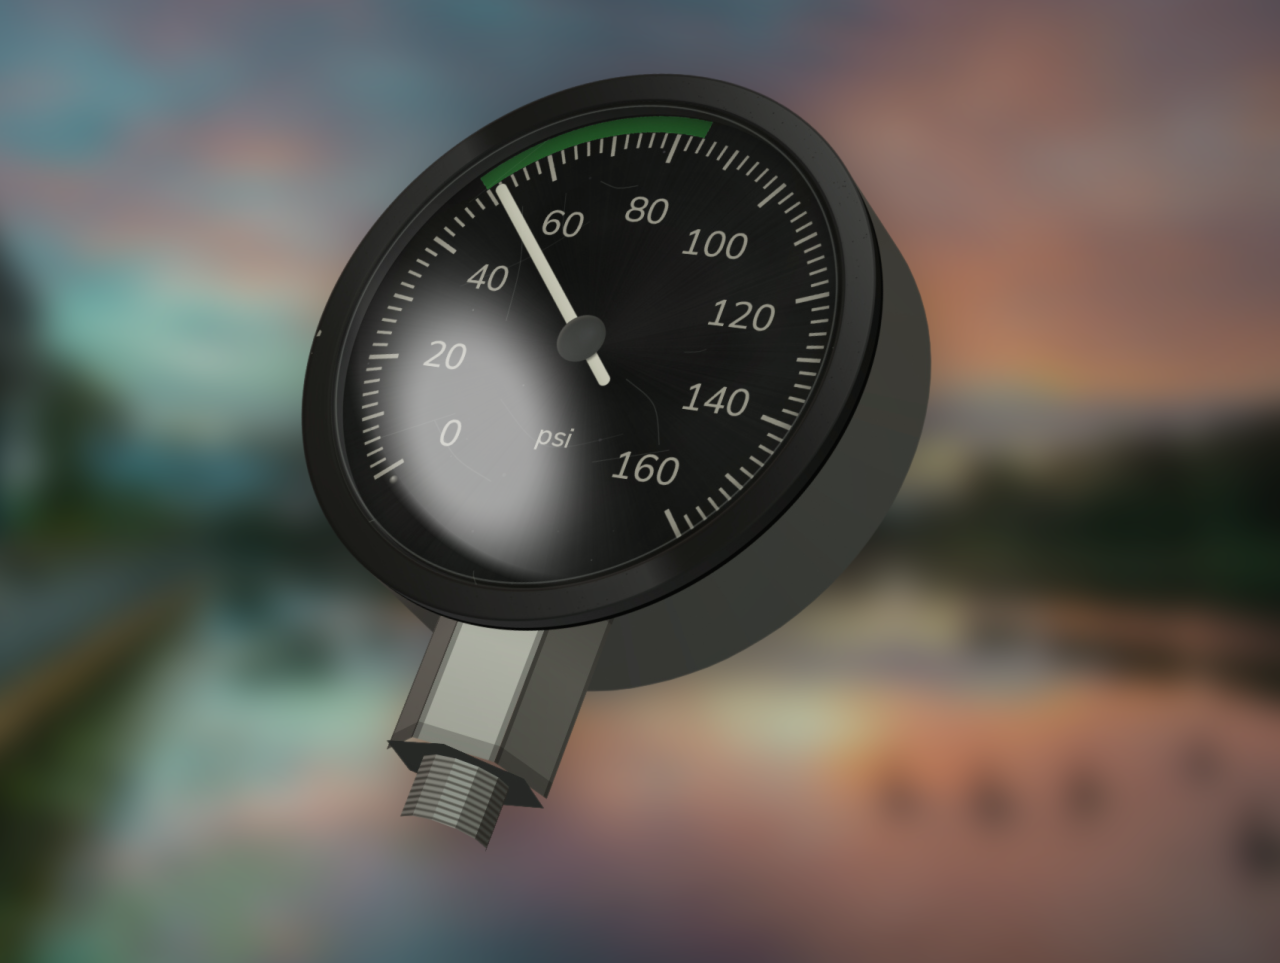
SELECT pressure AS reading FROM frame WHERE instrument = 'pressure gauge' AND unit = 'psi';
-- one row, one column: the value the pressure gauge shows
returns 52 psi
